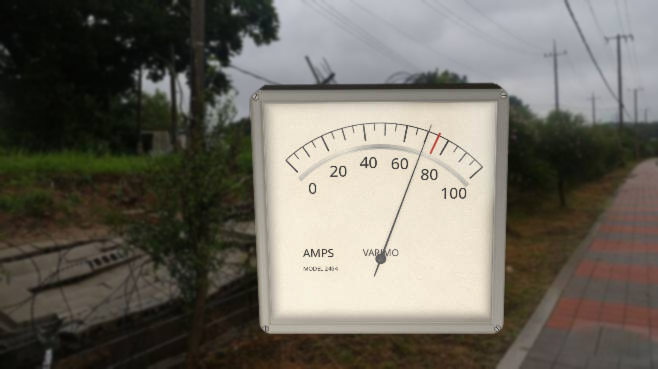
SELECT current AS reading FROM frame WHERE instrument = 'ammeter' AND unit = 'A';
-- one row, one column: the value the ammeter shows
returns 70 A
